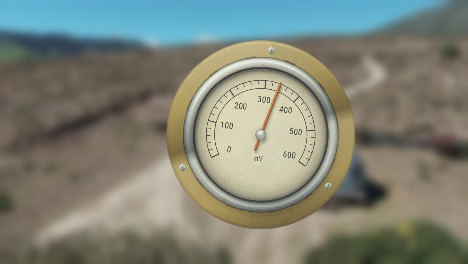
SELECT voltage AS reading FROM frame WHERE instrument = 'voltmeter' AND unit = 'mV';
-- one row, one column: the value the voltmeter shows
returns 340 mV
